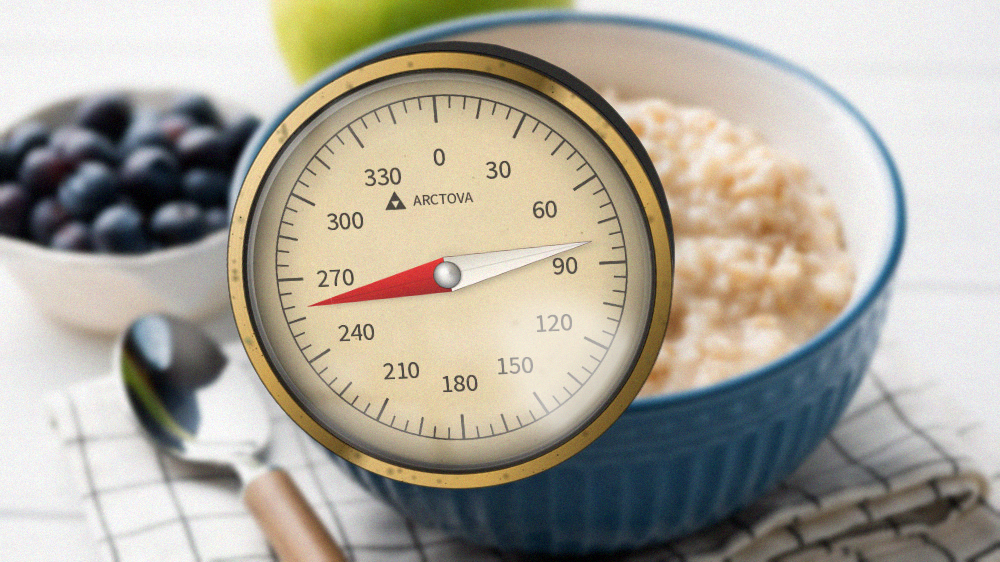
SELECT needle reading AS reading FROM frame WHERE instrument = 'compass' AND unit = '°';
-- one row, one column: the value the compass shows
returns 260 °
